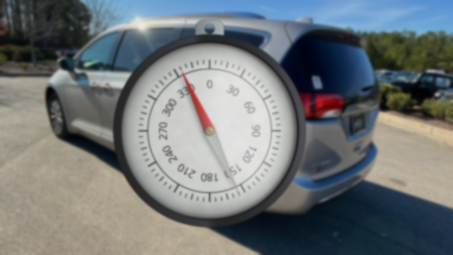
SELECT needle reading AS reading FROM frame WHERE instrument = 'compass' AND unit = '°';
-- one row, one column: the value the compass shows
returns 335 °
